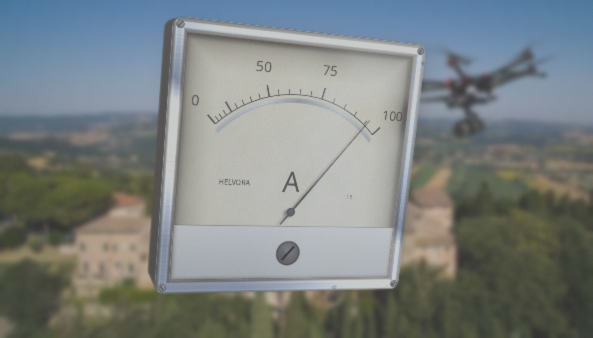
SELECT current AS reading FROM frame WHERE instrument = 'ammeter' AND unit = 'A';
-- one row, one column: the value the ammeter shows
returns 95 A
